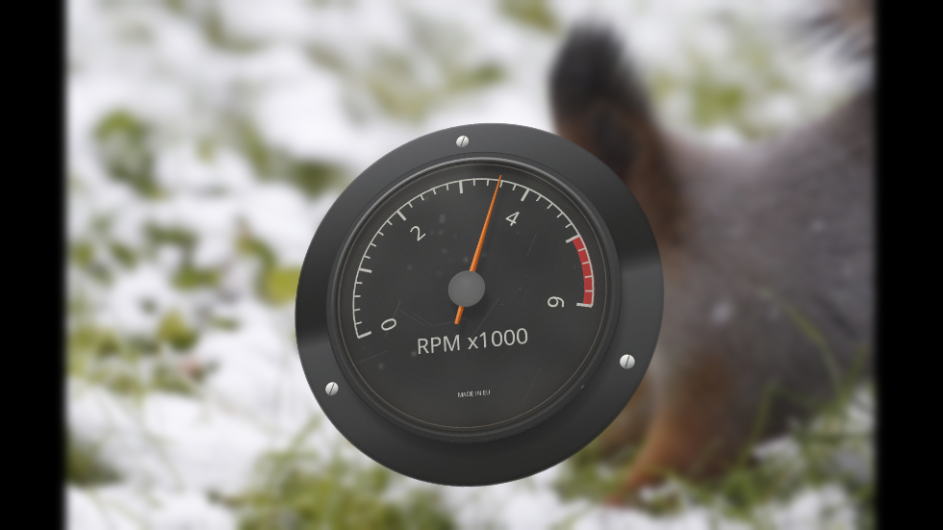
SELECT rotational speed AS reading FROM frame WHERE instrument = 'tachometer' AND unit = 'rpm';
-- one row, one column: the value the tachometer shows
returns 3600 rpm
